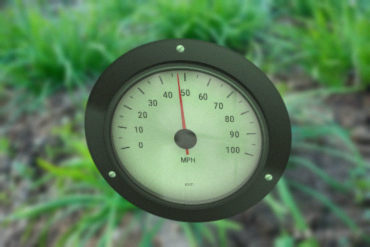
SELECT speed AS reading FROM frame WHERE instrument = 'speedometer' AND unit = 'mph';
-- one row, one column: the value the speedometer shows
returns 47.5 mph
